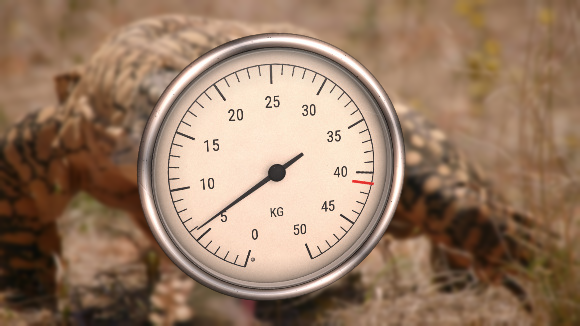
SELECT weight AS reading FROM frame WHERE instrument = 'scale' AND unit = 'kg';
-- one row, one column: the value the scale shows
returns 6 kg
